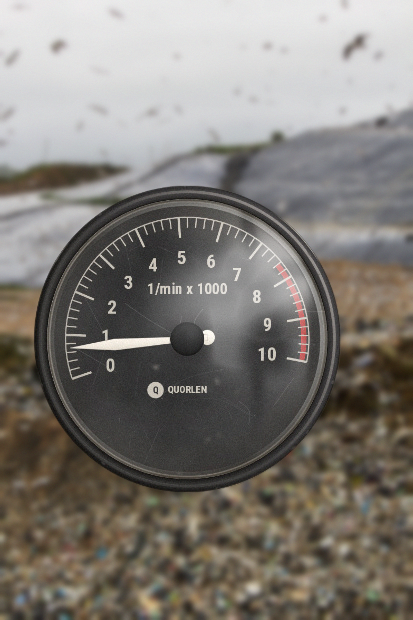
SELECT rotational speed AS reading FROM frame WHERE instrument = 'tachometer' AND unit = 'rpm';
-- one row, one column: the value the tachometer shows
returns 700 rpm
